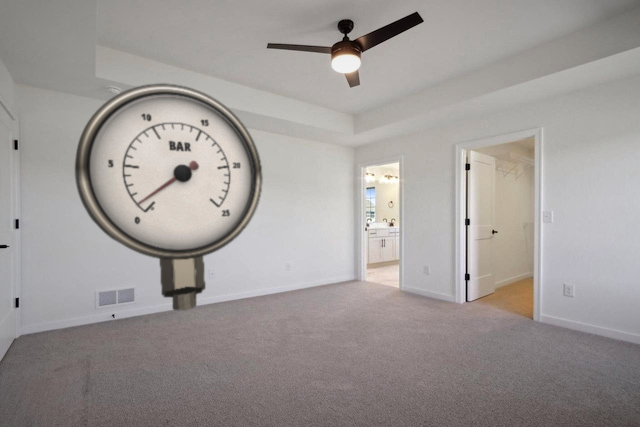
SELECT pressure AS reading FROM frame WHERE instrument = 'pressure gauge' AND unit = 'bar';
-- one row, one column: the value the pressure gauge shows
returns 1 bar
